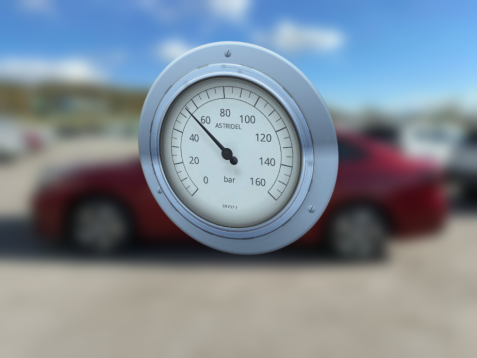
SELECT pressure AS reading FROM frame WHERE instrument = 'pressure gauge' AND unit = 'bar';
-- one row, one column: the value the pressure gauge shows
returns 55 bar
